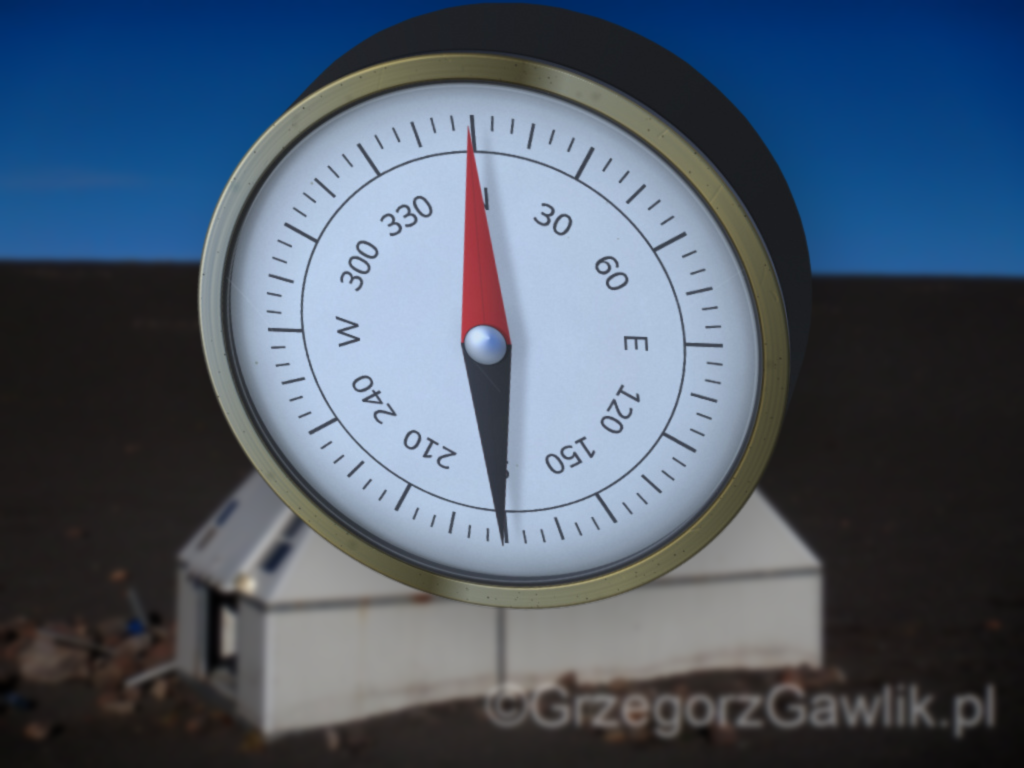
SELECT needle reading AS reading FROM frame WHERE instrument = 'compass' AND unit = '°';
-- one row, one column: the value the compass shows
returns 0 °
